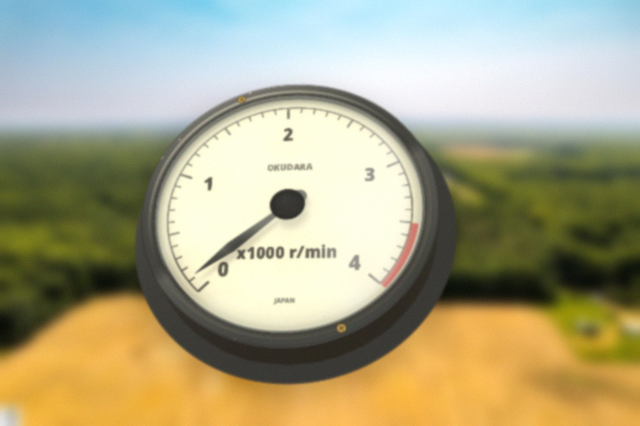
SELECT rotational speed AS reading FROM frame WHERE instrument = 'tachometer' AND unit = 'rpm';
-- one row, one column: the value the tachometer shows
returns 100 rpm
